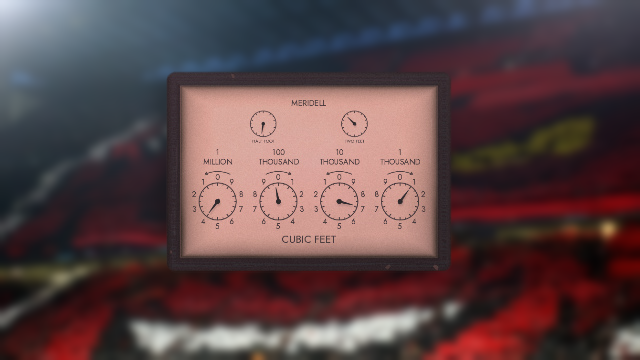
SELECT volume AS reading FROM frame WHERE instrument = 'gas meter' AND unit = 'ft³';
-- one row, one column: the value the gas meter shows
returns 397100 ft³
